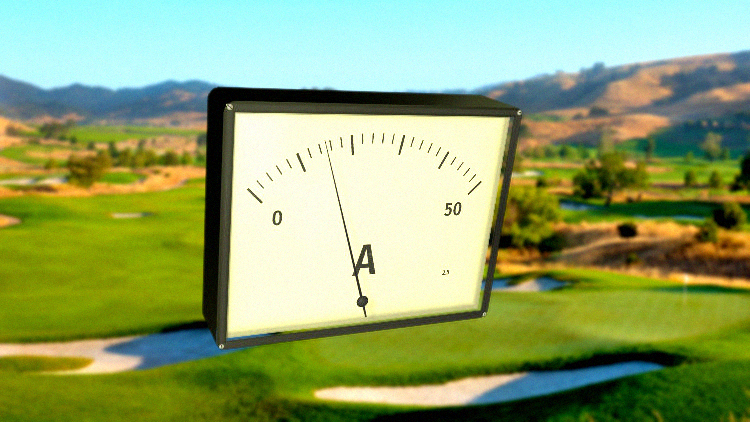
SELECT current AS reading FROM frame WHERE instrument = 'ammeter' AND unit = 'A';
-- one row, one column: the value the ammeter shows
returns 15 A
